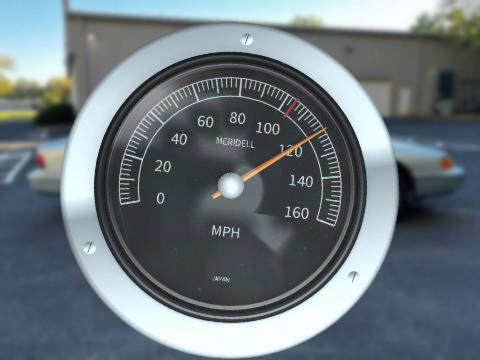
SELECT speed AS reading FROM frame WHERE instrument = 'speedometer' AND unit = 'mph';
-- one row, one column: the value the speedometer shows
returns 120 mph
